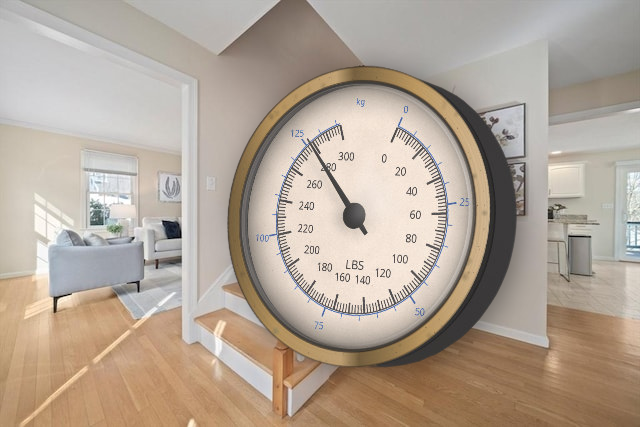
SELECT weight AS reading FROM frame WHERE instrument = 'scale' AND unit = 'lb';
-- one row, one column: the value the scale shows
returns 280 lb
